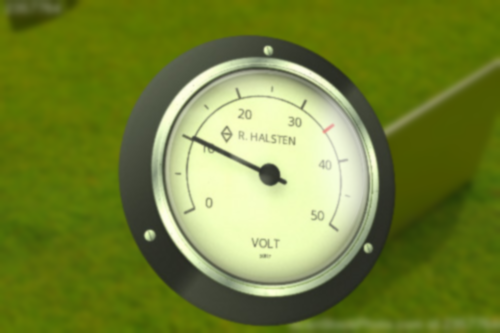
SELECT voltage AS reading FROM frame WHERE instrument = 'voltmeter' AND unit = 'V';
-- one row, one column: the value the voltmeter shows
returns 10 V
